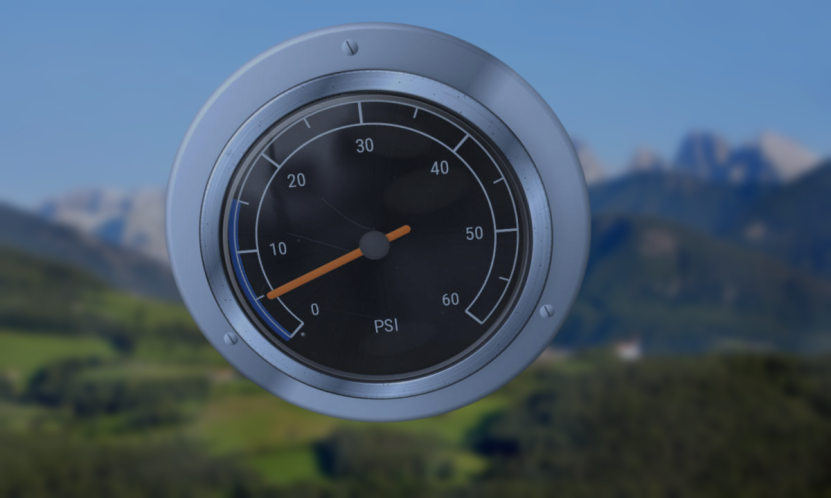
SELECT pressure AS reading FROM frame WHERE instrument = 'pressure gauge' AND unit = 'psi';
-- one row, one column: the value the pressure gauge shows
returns 5 psi
